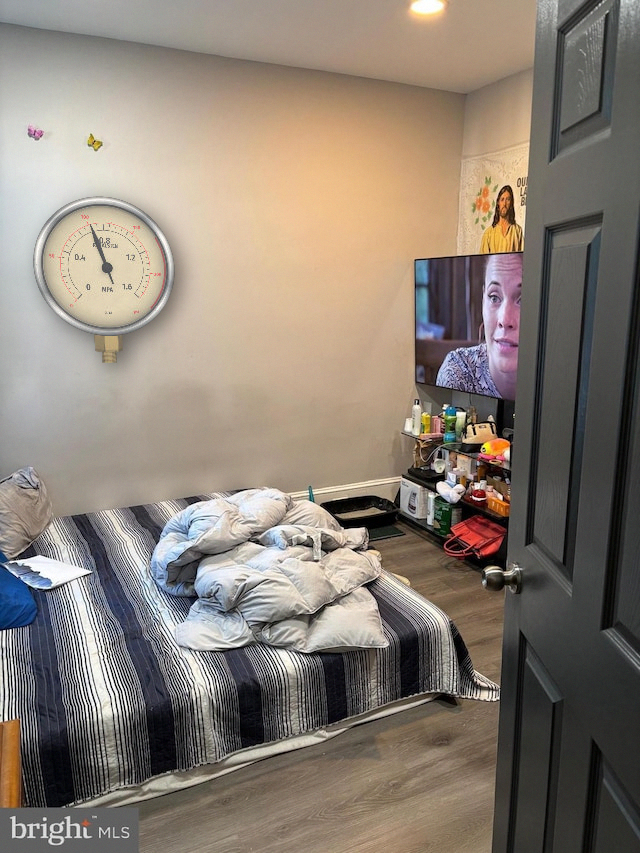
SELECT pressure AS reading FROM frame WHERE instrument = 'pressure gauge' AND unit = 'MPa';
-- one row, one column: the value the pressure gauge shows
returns 0.7 MPa
